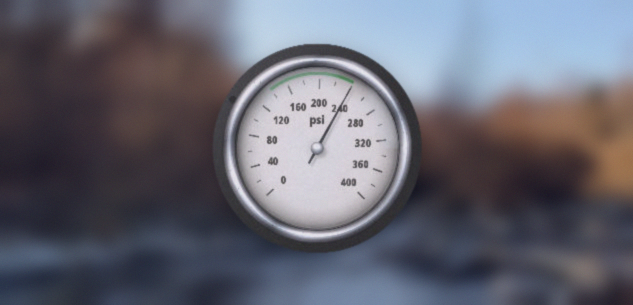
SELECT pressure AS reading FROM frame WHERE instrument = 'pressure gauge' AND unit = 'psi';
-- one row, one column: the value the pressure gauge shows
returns 240 psi
